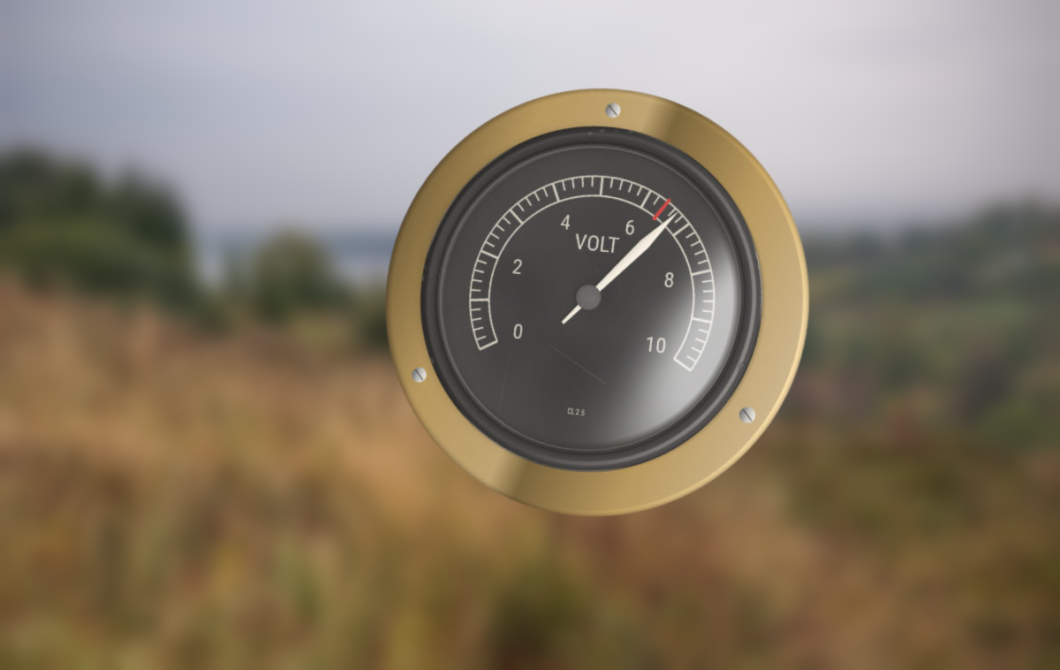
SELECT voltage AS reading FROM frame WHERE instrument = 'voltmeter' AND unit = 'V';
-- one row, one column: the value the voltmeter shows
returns 6.7 V
